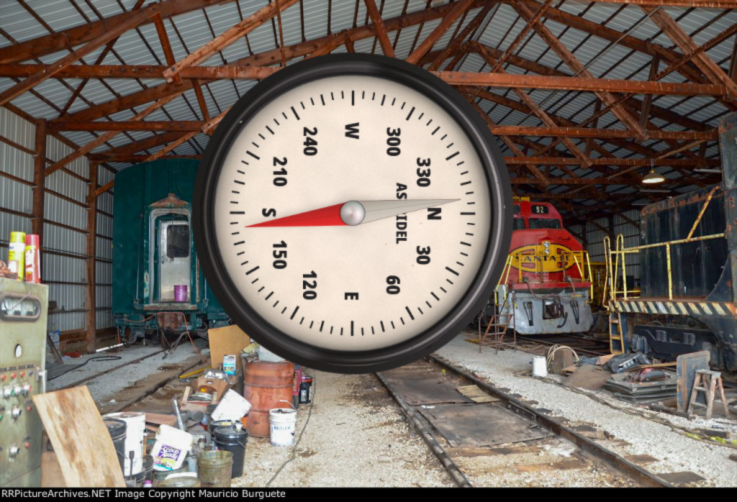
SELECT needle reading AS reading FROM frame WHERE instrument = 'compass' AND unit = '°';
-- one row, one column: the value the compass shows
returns 172.5 °
